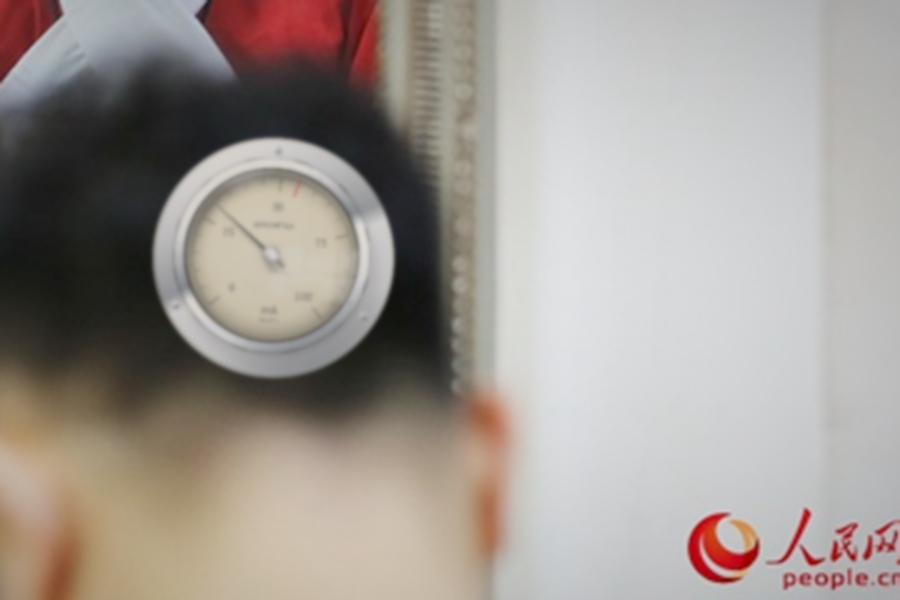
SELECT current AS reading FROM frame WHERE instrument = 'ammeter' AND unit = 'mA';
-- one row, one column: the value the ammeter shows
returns 30 mA
